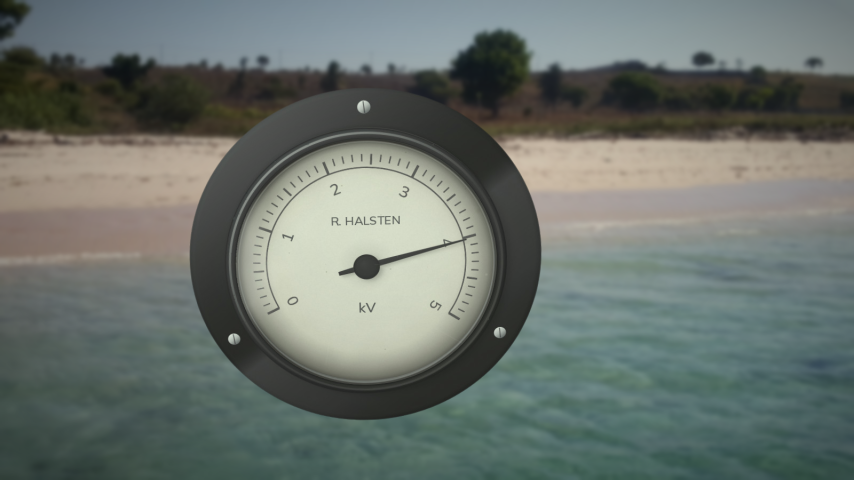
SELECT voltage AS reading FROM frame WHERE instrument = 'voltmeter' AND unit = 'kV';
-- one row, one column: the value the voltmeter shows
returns 4 kV
